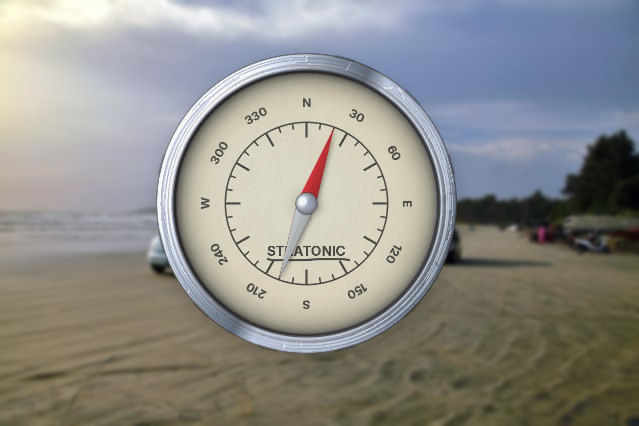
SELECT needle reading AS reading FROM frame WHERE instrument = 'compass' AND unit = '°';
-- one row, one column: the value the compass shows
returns 20 °
